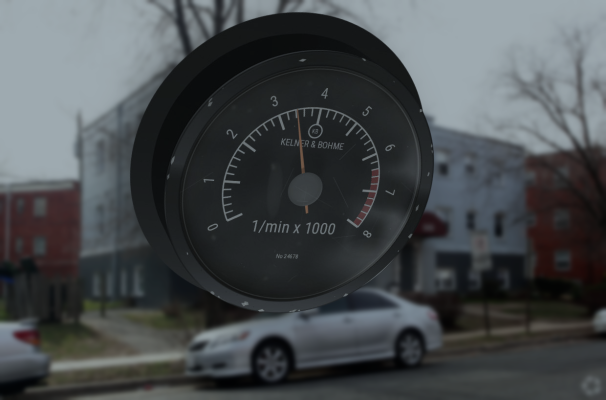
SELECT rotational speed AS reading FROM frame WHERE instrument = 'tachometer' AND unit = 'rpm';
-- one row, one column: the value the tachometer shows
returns 3400 rpm
